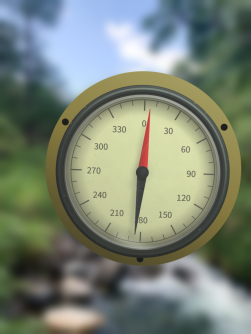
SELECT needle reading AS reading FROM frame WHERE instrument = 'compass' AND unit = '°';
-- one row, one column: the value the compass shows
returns 5 °
